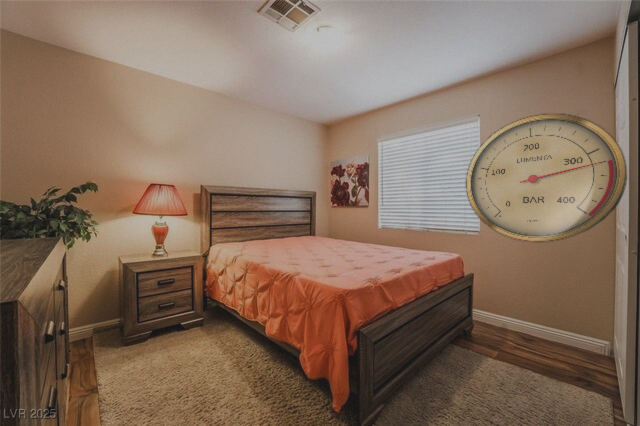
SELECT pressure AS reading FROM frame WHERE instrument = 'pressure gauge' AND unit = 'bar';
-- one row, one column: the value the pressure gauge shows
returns 320 bar
